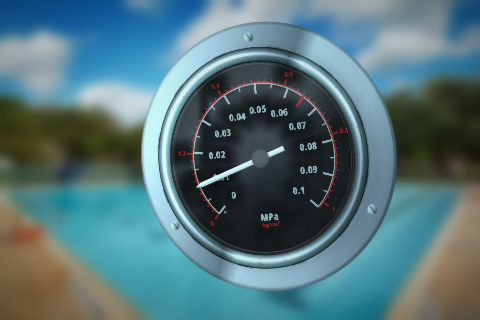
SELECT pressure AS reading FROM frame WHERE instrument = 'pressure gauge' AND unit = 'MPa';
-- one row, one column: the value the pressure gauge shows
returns 0.01 MPa
